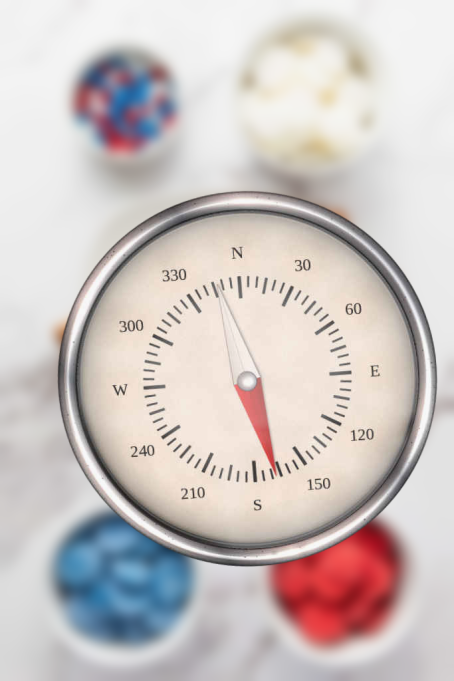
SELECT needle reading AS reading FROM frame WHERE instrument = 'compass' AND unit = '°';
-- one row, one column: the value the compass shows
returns 167.5 °
